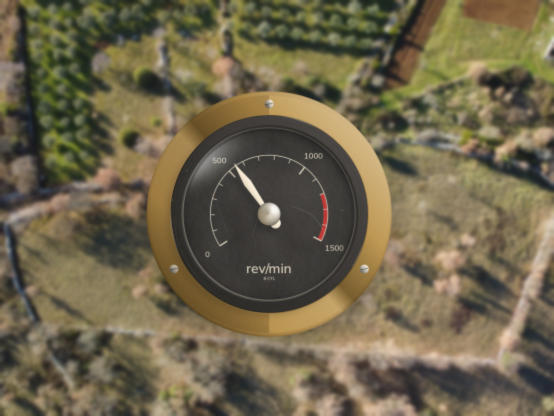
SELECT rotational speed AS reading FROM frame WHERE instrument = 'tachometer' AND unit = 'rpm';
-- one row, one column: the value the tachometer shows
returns 550 rpm
